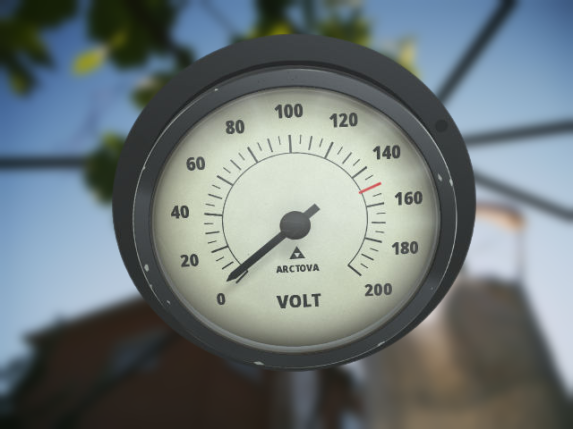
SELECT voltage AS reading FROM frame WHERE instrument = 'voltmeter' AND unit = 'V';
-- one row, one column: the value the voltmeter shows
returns 5 V
